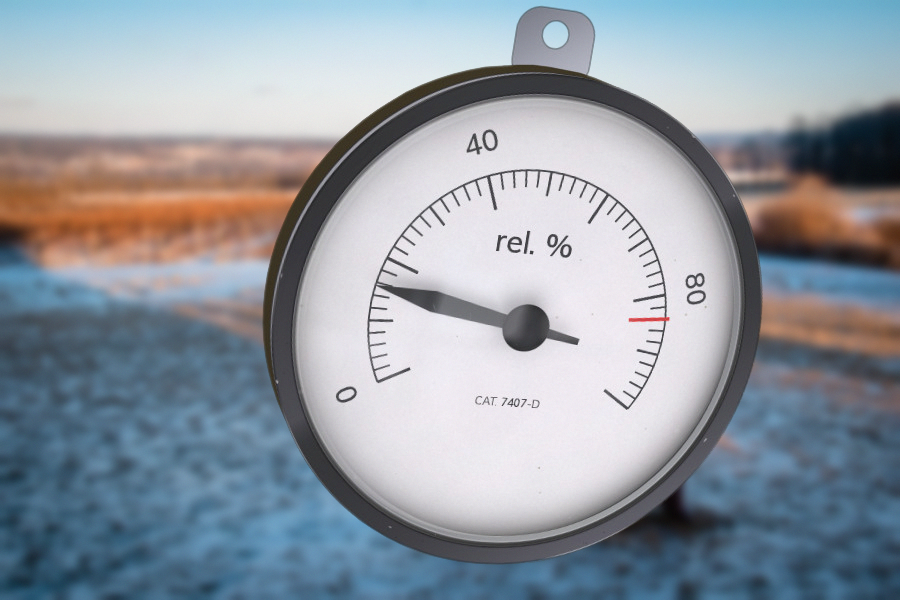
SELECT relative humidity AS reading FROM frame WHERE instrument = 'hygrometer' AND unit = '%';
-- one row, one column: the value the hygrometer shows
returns 16 %
